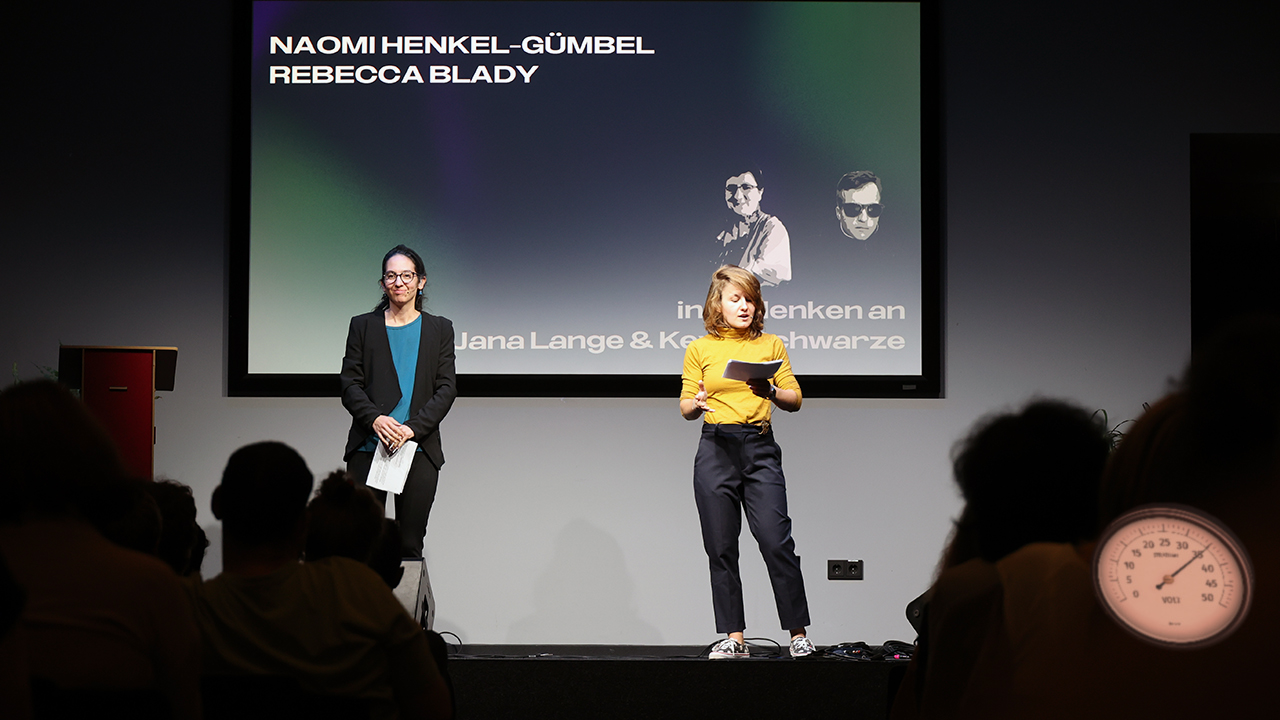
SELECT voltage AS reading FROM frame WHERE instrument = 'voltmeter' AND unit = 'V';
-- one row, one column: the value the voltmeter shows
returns 35 V
